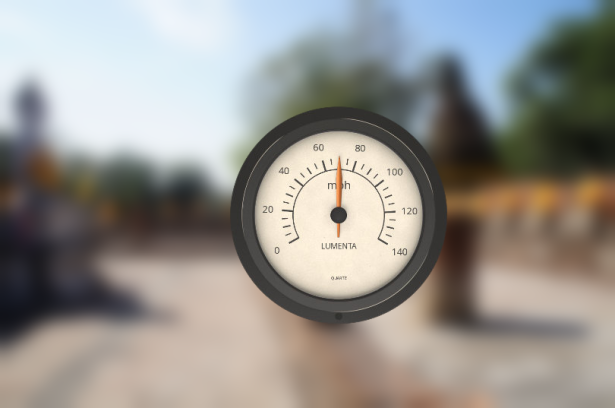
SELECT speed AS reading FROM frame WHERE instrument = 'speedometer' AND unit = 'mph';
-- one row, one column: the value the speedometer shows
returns 70 mph
